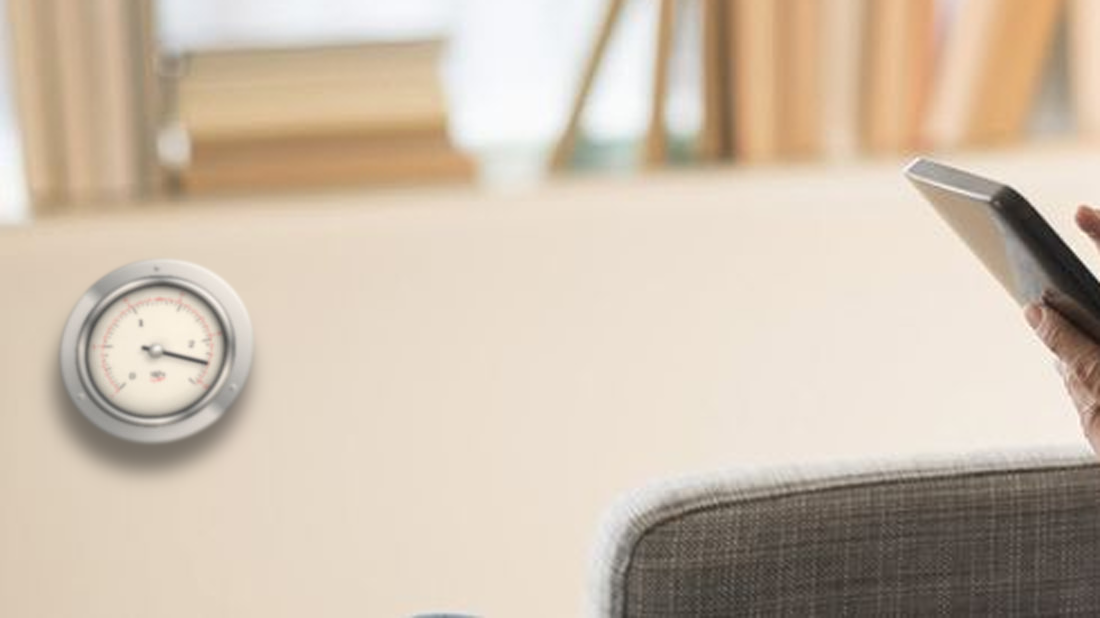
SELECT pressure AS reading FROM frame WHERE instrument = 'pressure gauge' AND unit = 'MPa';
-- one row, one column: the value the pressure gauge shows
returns 2.25 MPa
